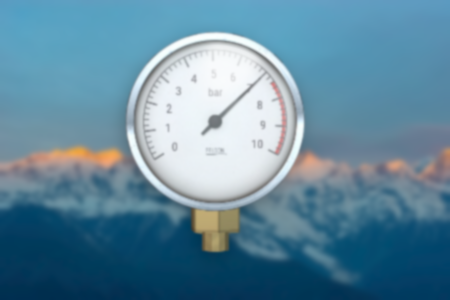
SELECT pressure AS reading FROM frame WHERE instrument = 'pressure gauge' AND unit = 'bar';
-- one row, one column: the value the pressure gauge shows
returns 7 bar
